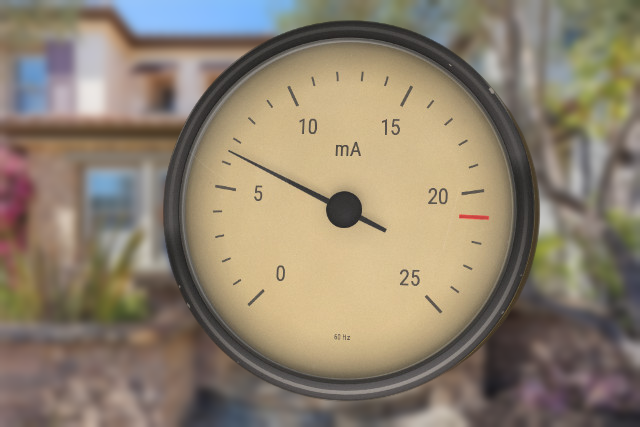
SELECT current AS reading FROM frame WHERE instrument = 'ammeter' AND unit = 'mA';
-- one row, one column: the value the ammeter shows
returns 6.5 mA
